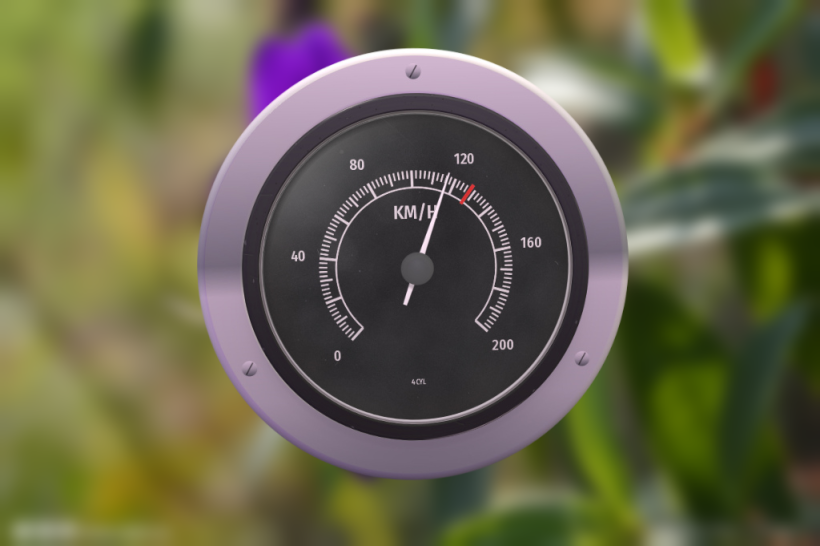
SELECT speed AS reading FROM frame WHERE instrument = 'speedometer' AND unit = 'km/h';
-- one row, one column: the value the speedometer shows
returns 116 km/h
